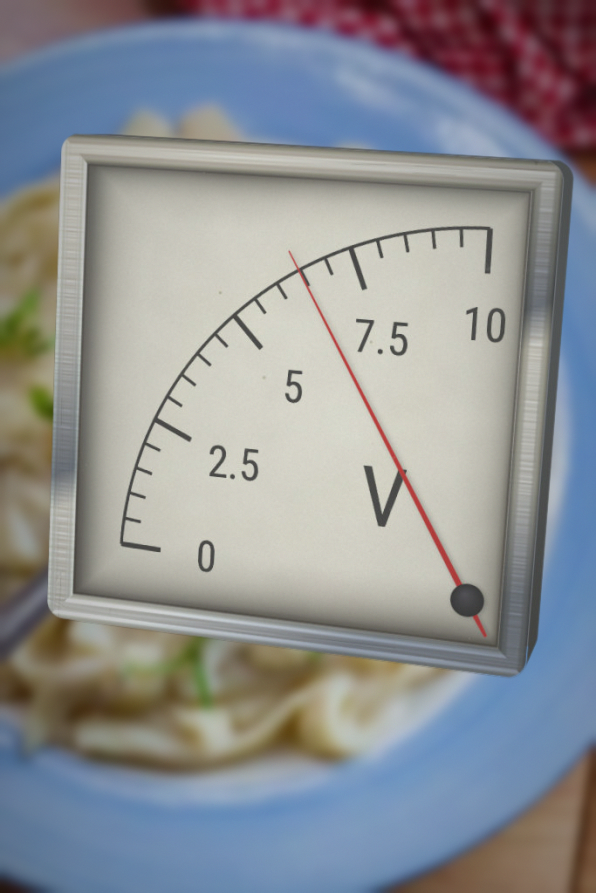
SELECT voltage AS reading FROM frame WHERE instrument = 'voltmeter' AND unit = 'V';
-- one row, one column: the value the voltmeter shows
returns 6.5 V
